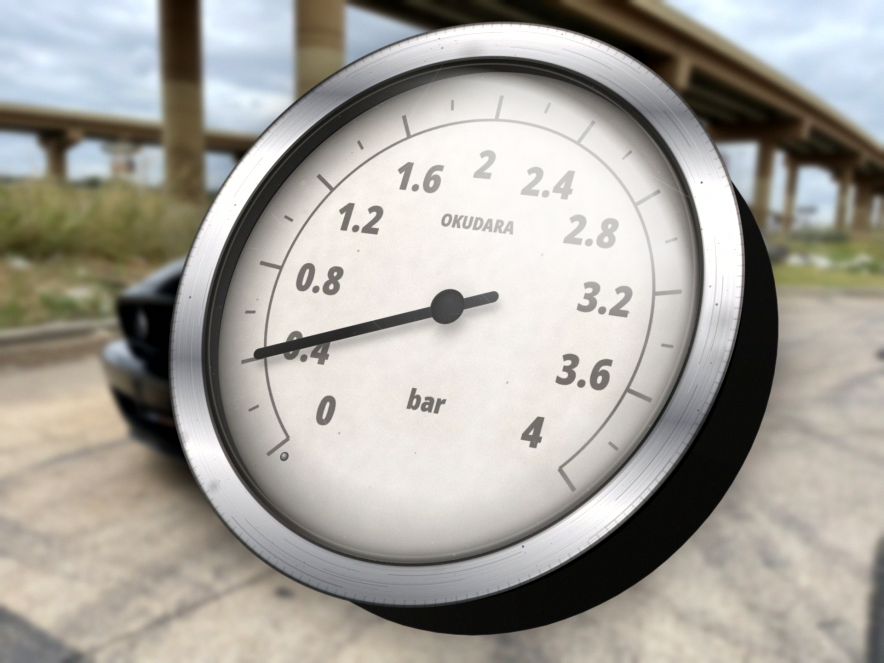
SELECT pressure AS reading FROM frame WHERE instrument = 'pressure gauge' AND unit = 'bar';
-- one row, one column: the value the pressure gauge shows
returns 0.4 bar
